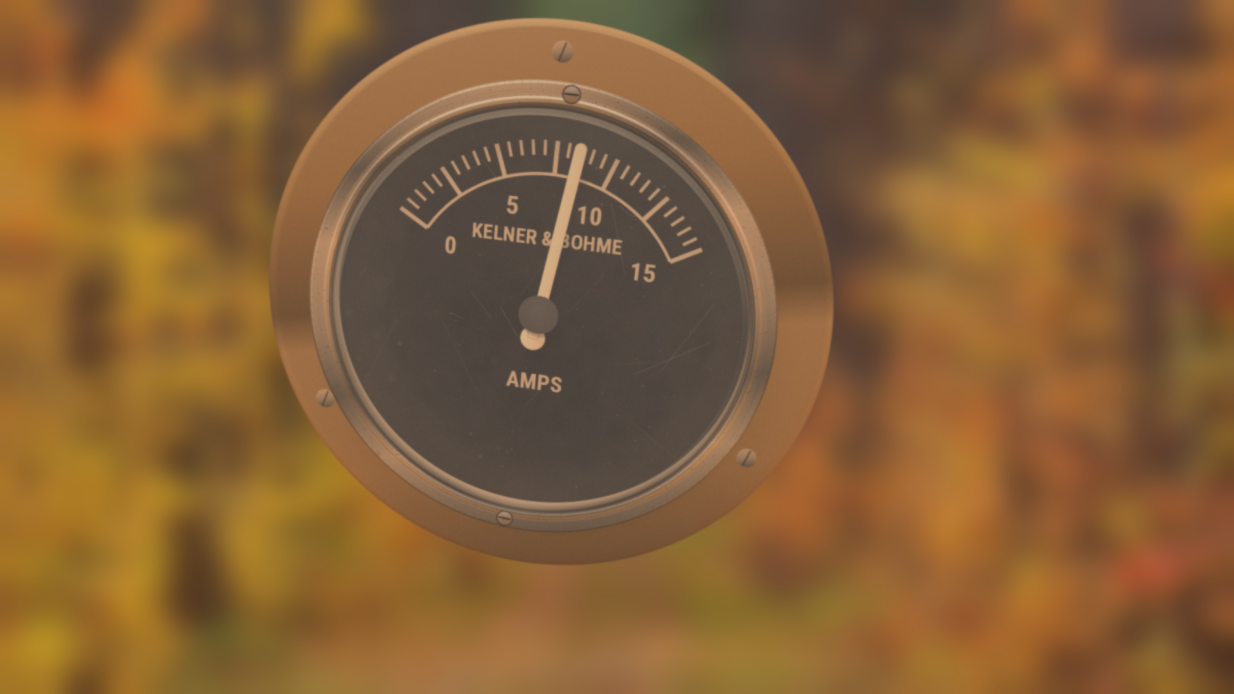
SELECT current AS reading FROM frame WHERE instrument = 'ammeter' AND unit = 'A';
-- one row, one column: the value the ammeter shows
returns 8.5 A
